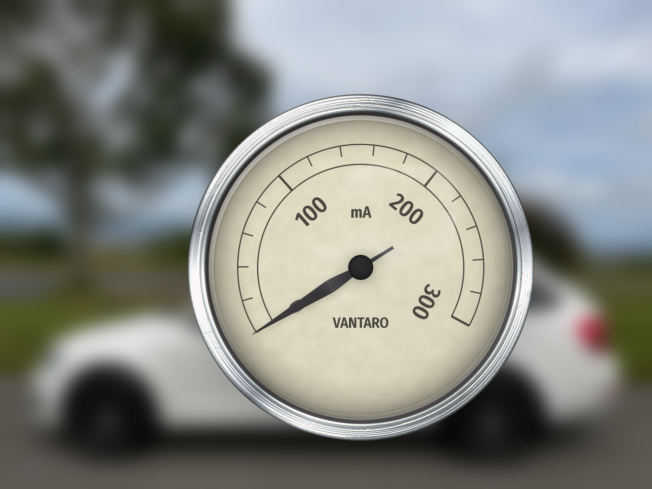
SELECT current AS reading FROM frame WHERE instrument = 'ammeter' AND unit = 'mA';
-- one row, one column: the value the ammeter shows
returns 0 mA
